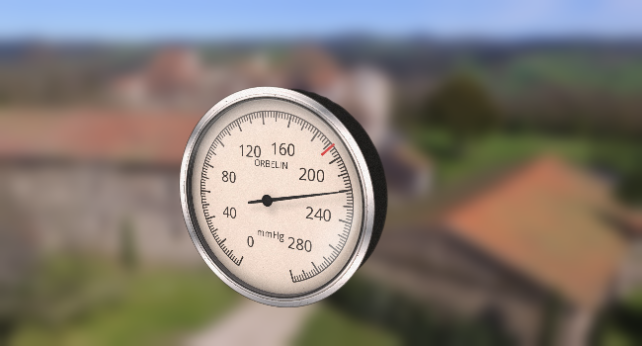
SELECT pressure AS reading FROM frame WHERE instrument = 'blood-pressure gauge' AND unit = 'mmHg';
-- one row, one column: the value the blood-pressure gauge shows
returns 220 mmHg
